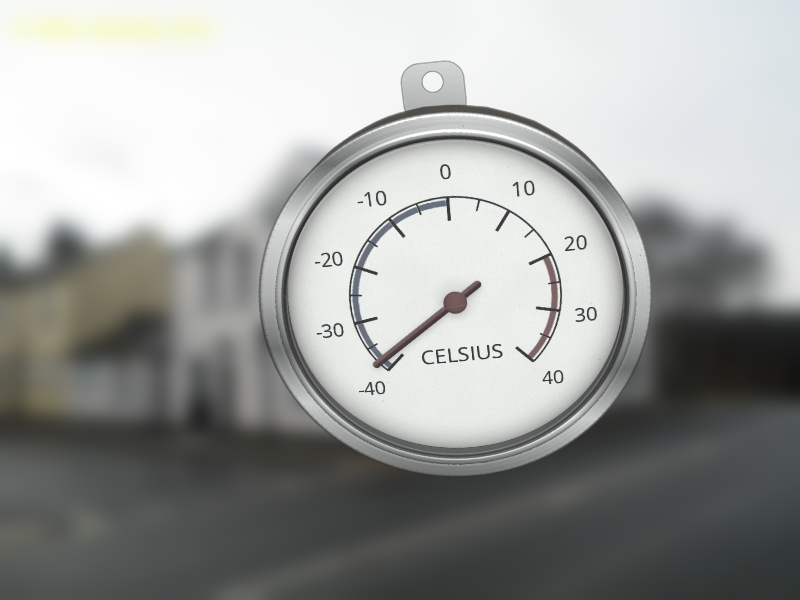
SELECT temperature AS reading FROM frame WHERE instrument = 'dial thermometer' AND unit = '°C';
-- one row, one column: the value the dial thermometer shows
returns -37.5 °C
